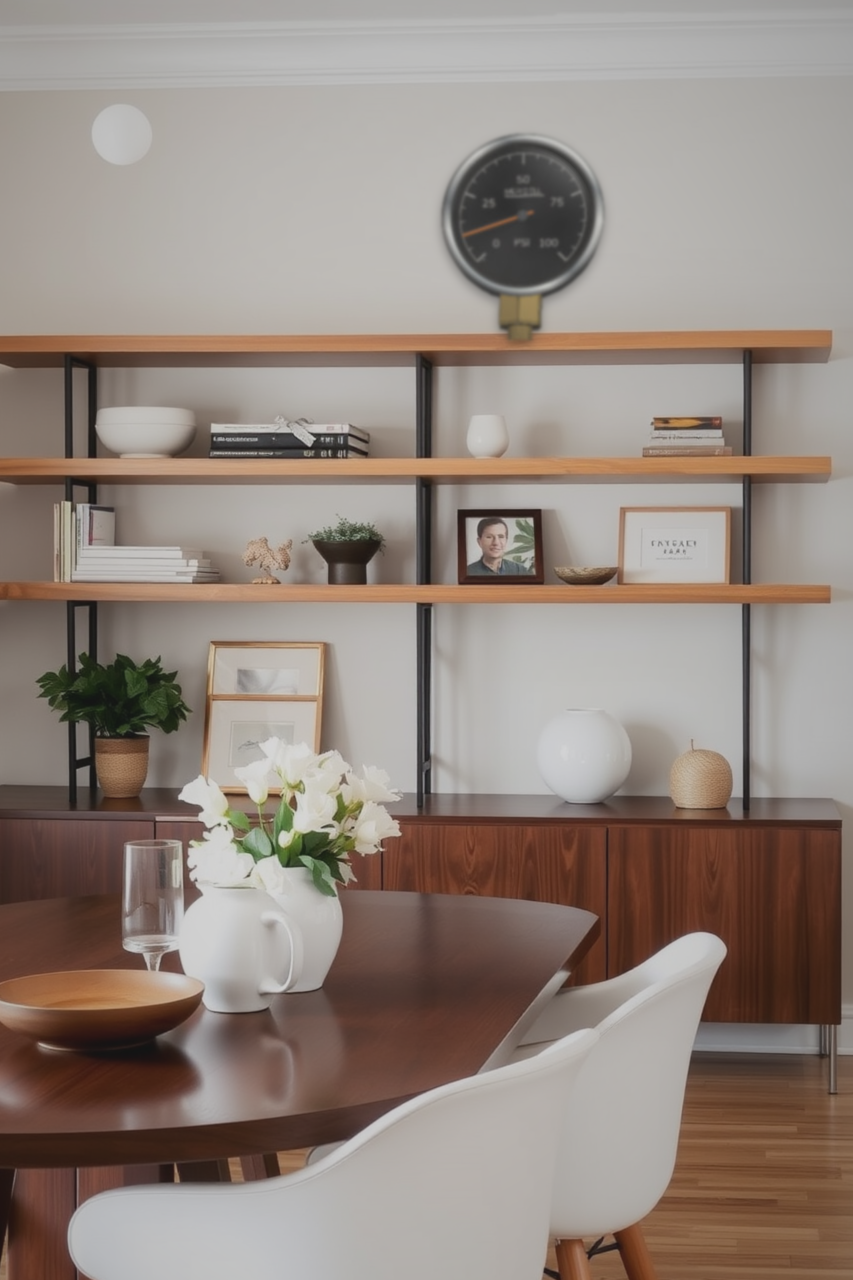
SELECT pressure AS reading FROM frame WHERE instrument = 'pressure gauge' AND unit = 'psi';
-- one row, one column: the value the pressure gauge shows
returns 10 psi
